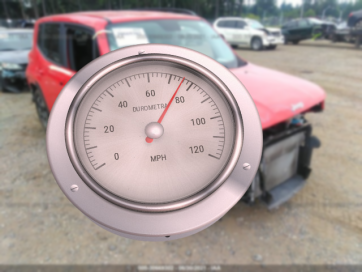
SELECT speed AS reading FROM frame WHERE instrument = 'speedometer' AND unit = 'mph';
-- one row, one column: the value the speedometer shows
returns 76 mph
